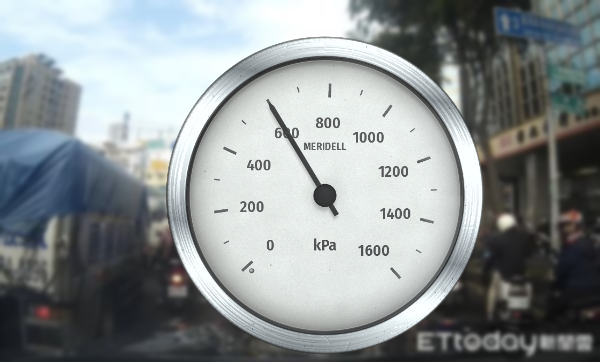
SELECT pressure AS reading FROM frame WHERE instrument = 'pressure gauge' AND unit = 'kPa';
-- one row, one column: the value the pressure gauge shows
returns 600 kPa
